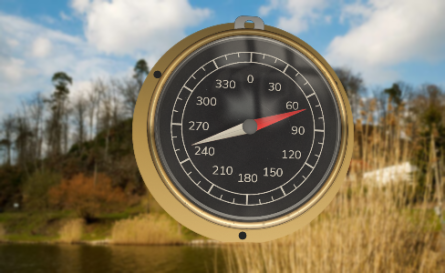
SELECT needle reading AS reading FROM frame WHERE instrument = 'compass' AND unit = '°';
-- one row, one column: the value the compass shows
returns 70 °
